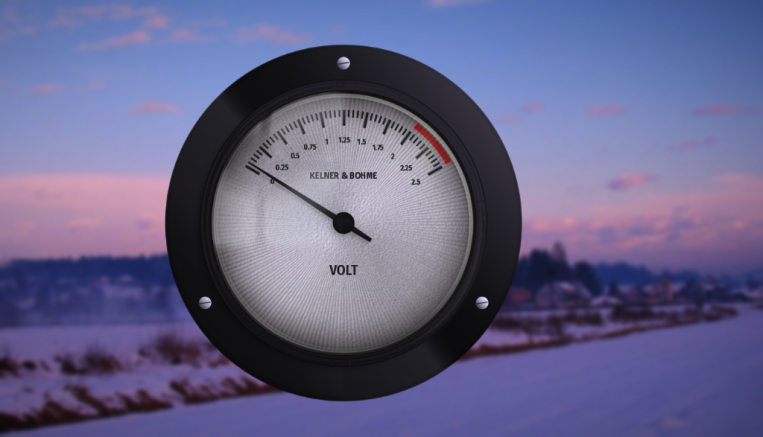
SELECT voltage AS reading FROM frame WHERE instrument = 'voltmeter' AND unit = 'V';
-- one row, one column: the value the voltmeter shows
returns 0.05 V
